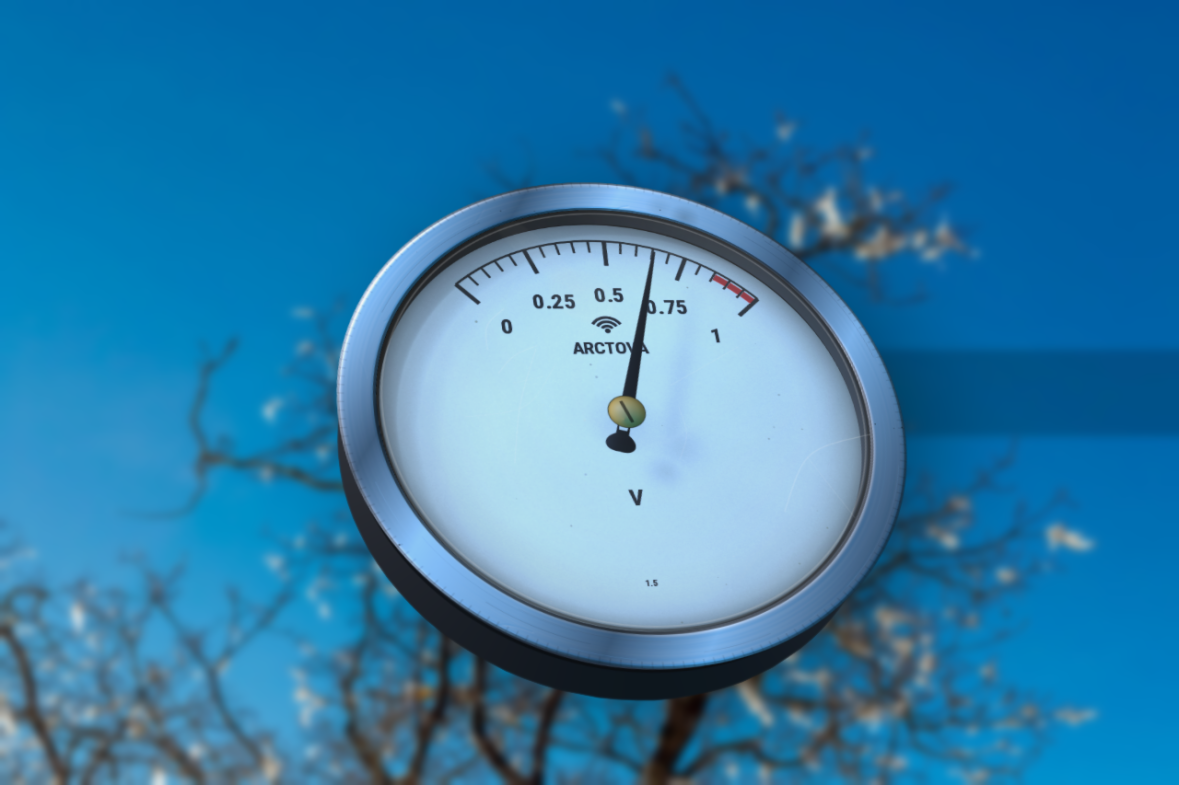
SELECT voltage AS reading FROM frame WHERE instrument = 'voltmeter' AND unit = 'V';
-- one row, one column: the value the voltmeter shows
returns 0.65 V
